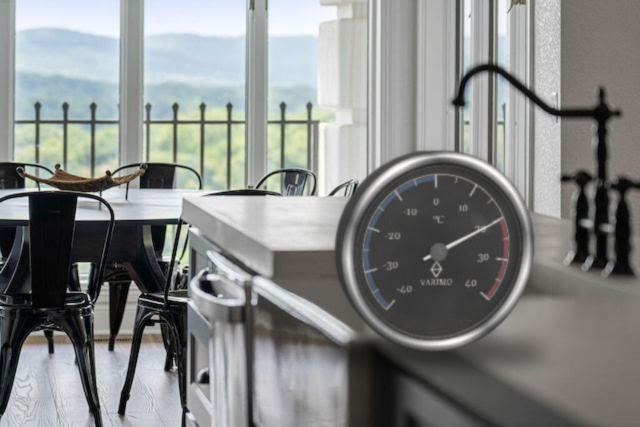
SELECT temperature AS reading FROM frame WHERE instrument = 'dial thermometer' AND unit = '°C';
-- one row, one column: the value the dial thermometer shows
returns 20 °C
